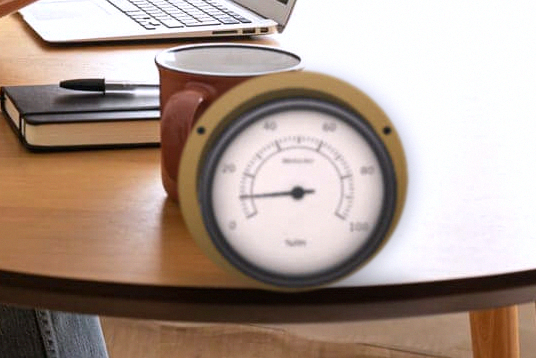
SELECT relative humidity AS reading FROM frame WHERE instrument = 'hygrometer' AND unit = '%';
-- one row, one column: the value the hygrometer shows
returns 10 %
